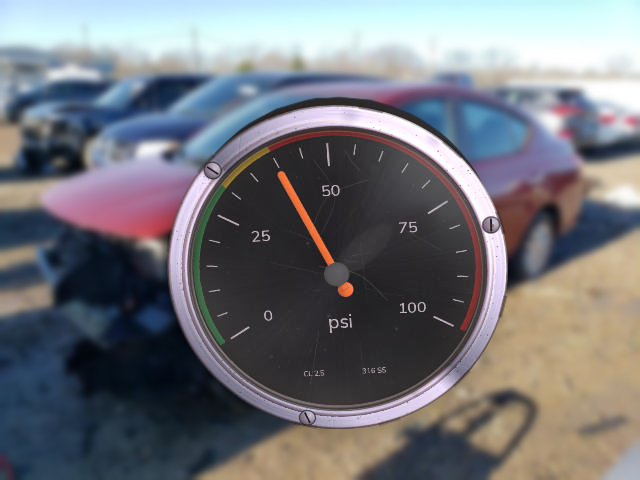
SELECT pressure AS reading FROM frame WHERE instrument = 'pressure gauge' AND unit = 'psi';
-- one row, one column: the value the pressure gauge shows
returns 40 psi
